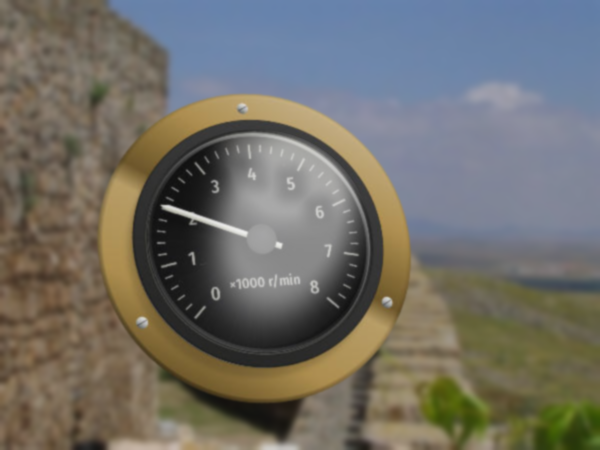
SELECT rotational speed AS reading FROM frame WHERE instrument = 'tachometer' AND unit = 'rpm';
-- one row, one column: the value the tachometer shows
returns 2000 rpm
